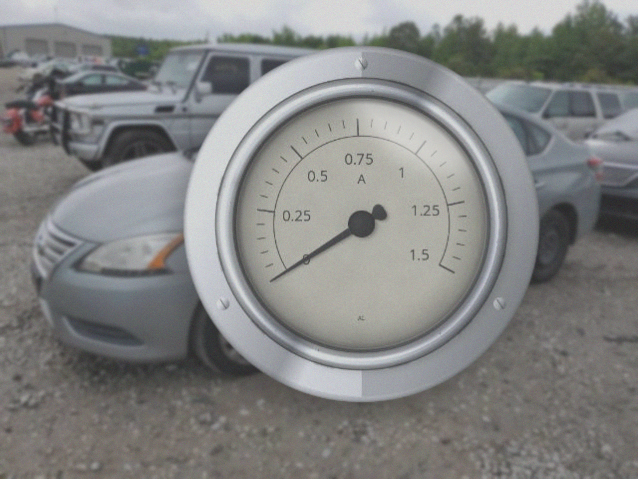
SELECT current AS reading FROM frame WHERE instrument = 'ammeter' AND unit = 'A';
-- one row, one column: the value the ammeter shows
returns 0 A
